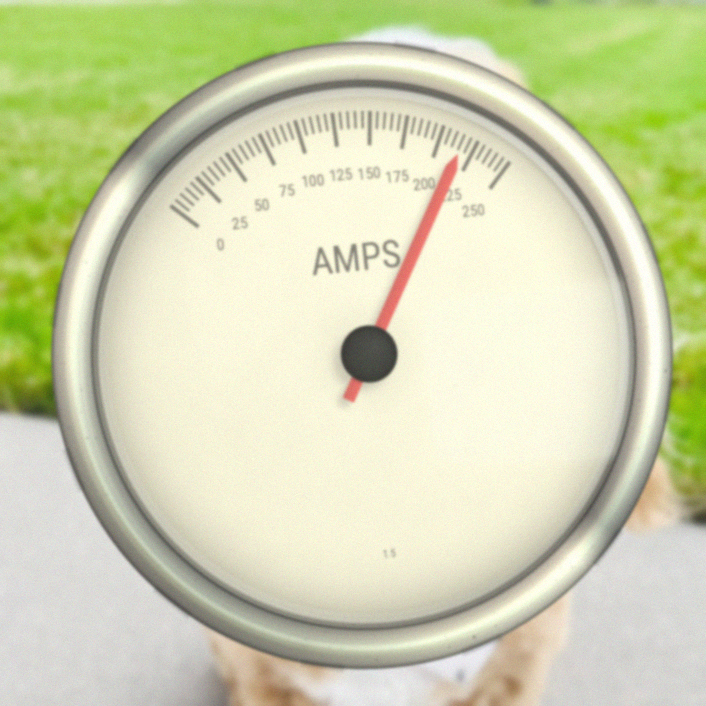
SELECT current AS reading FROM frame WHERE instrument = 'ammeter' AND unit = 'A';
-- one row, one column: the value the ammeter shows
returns 215 A
